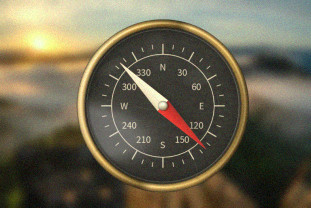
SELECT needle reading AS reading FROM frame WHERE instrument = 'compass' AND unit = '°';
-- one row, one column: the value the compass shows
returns 135 °
